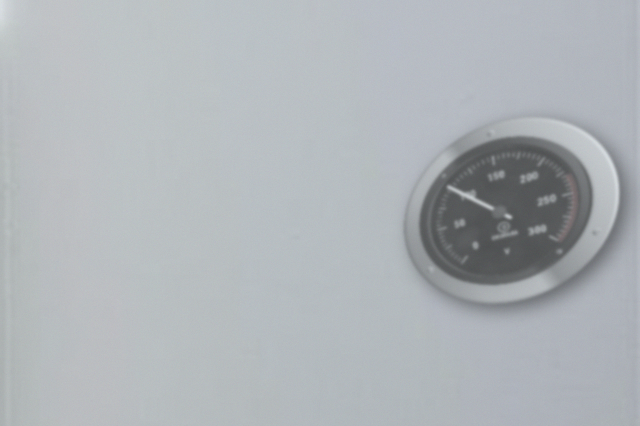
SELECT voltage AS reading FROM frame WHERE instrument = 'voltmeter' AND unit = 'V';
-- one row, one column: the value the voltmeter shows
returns 100 V
